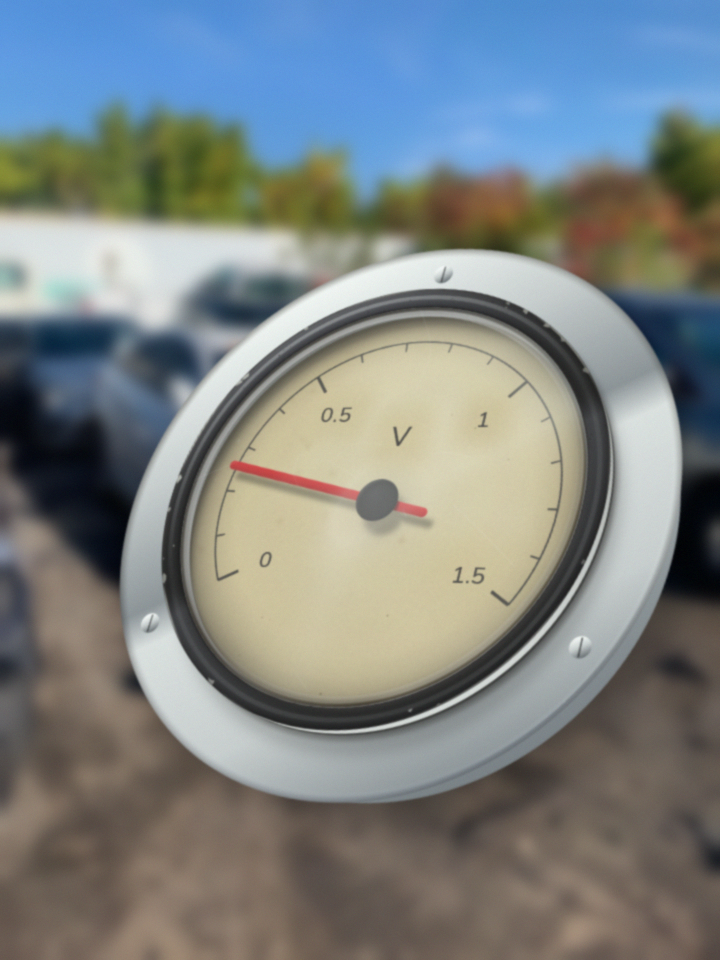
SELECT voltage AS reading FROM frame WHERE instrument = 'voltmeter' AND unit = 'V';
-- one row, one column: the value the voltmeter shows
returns 0.25 V
